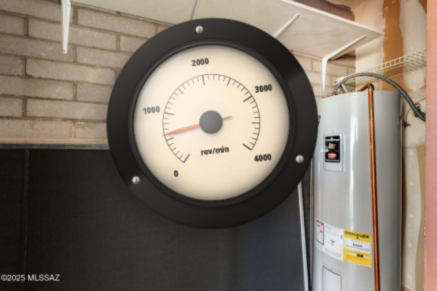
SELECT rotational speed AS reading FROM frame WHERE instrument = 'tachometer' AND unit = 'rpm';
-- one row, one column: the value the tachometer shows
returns 600 rpm
